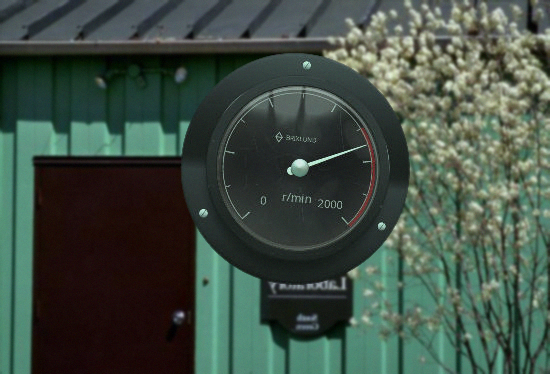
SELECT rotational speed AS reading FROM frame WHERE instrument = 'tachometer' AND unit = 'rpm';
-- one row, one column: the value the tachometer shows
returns 1500 rpm
